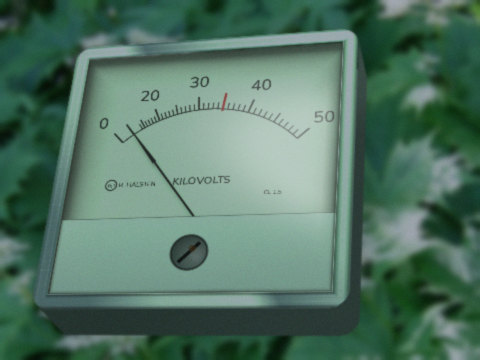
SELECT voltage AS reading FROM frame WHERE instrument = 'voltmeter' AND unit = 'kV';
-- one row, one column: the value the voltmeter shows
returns 10 kV
